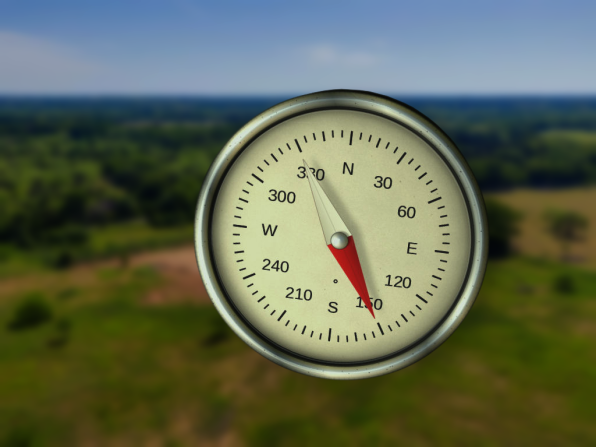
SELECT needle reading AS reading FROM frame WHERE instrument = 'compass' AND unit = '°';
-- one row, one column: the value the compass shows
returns 150 °
